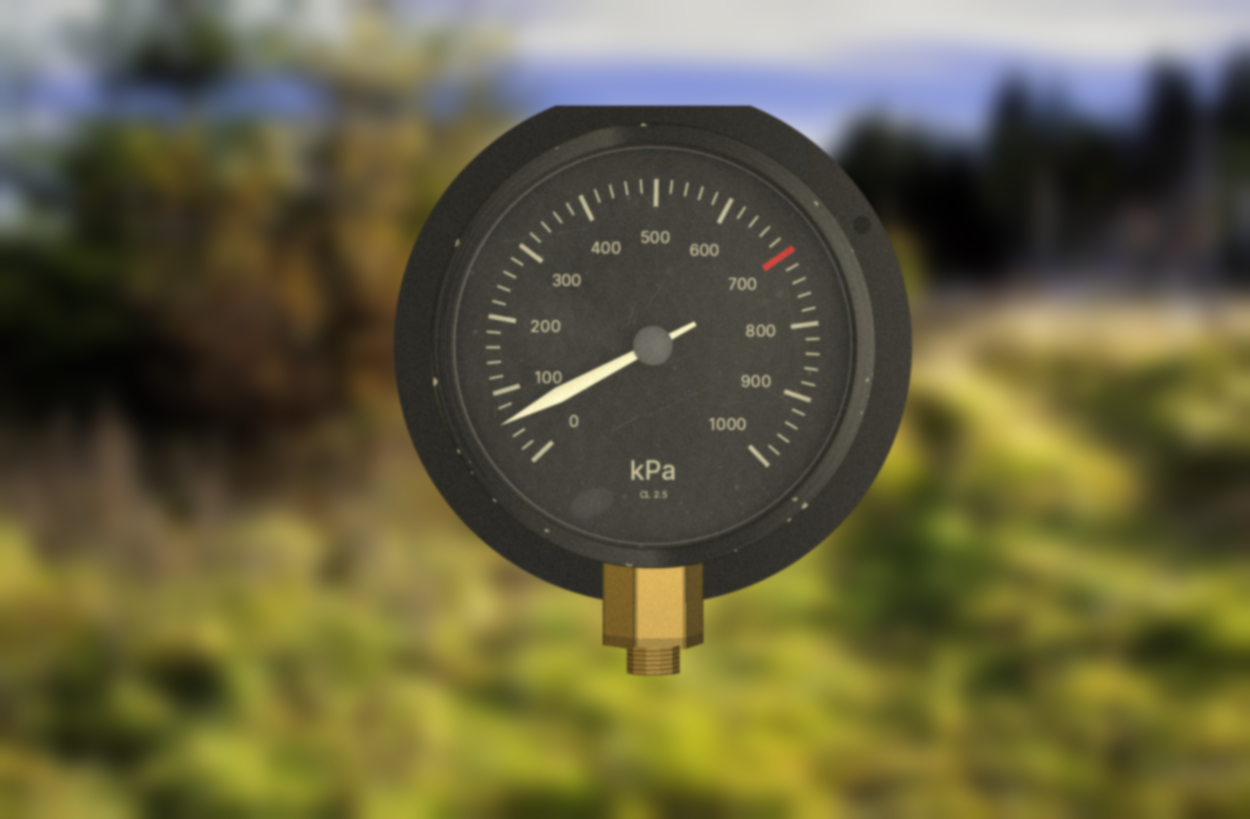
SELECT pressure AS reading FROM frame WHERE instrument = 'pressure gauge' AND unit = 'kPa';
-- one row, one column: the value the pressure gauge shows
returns 60 kPa
